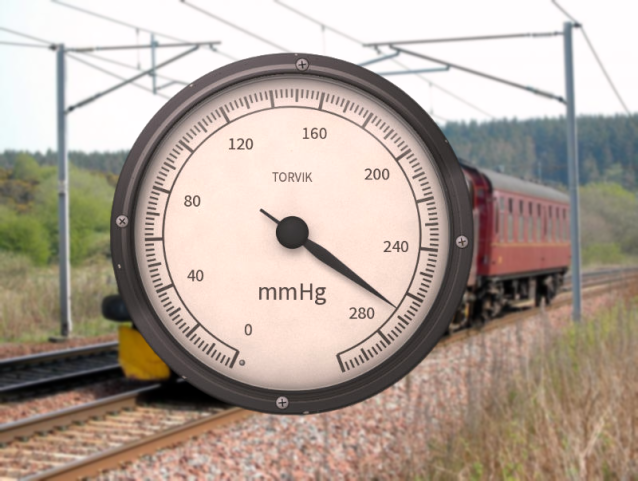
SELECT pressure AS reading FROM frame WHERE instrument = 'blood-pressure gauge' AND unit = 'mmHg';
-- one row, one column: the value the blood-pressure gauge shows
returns 268 mmHg
